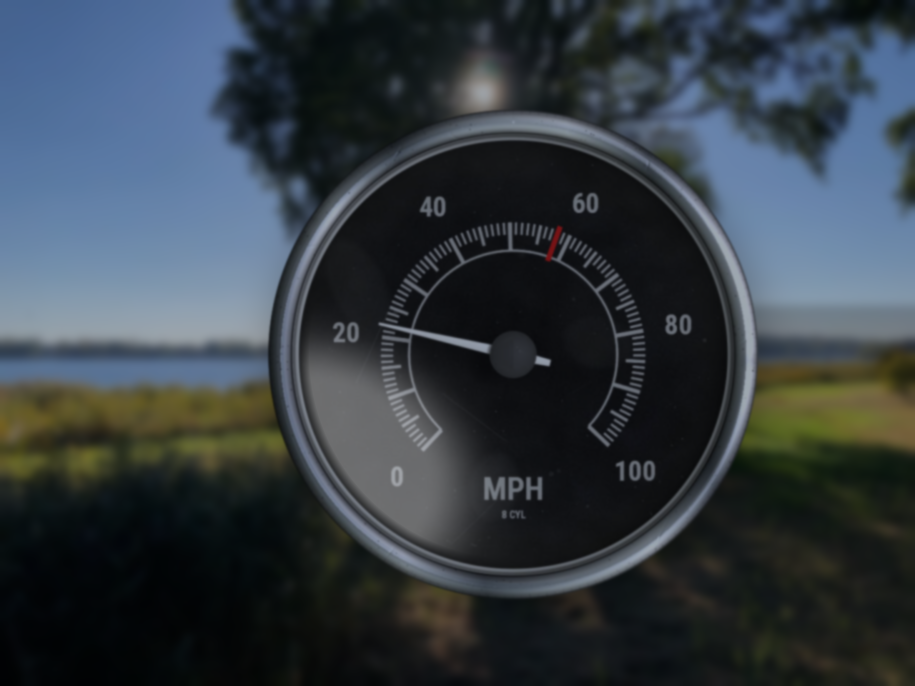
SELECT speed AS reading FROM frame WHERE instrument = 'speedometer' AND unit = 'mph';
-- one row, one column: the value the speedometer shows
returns 22 mph
